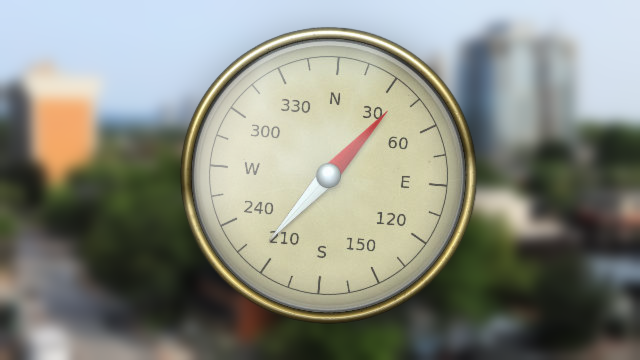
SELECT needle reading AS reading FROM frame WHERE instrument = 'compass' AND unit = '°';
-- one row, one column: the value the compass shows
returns 37.5 °
